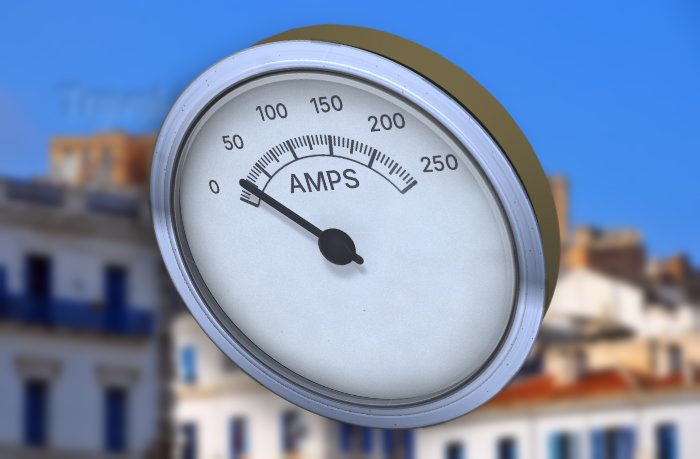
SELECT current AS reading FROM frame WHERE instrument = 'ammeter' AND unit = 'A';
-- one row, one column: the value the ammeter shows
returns 25 A
